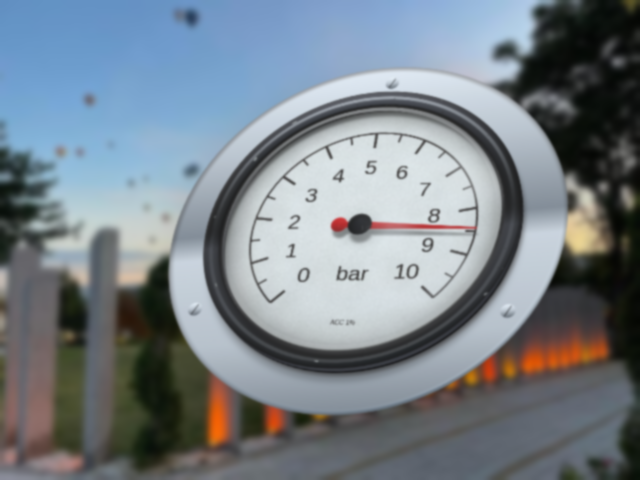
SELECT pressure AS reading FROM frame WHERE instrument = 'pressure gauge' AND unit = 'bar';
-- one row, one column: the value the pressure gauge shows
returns 8.5 bar
